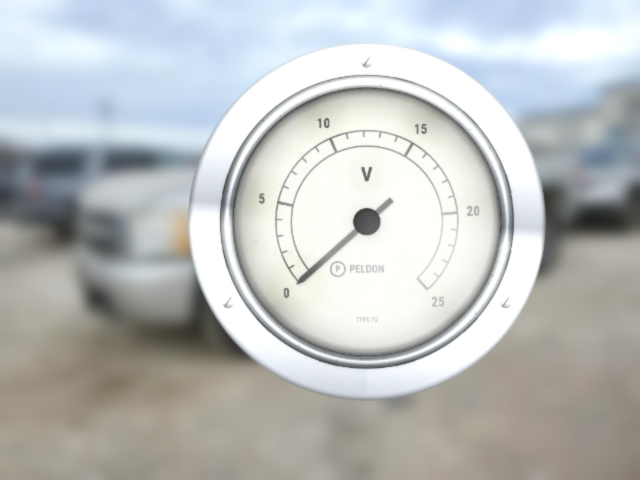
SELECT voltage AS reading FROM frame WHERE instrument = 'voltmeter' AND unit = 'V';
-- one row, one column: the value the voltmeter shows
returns 0 V
